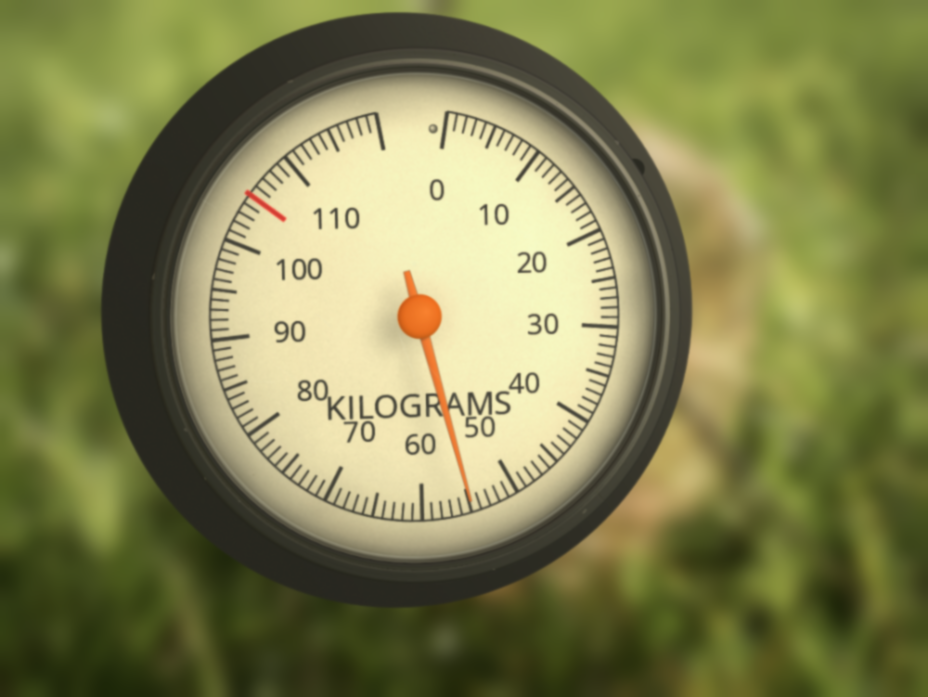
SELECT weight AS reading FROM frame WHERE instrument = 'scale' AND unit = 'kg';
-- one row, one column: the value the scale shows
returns 55 kg
